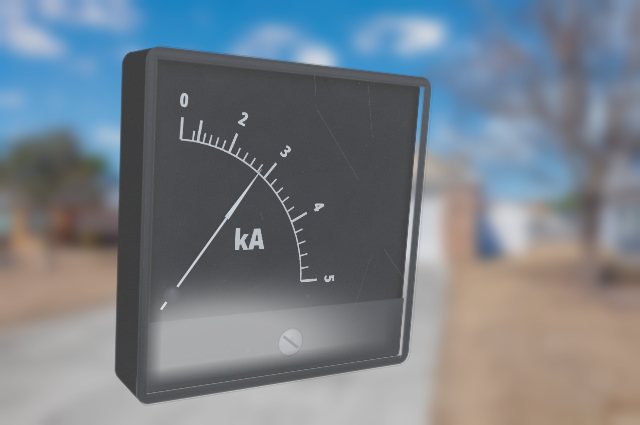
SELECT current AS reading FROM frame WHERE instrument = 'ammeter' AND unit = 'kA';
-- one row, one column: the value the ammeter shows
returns 2.8 kA
